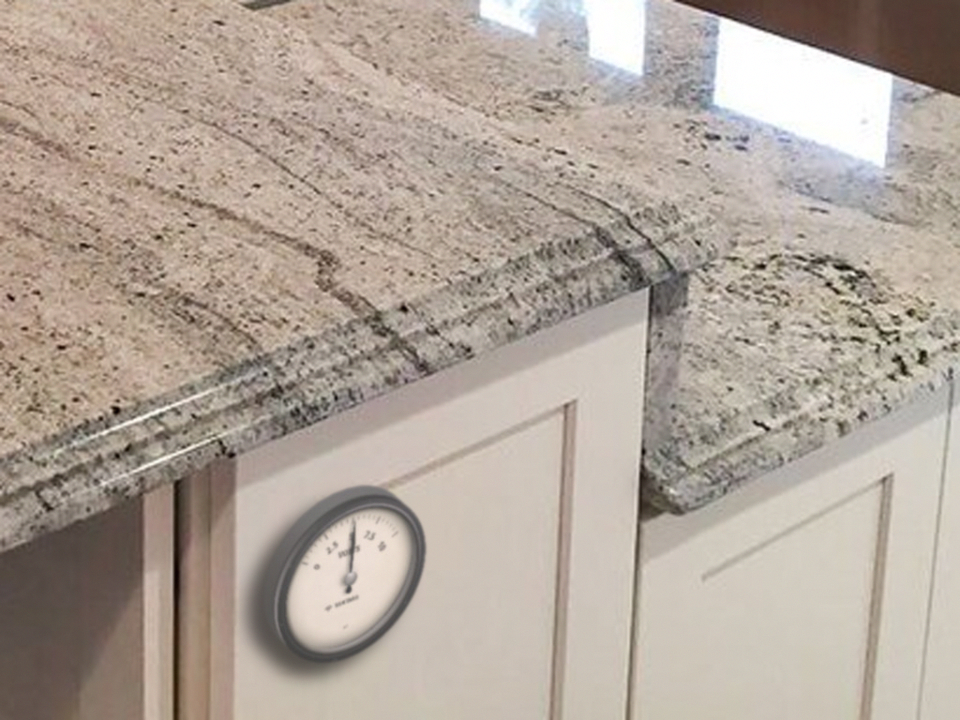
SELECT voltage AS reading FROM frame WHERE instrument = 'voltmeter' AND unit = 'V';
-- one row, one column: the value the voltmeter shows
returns 5 V
